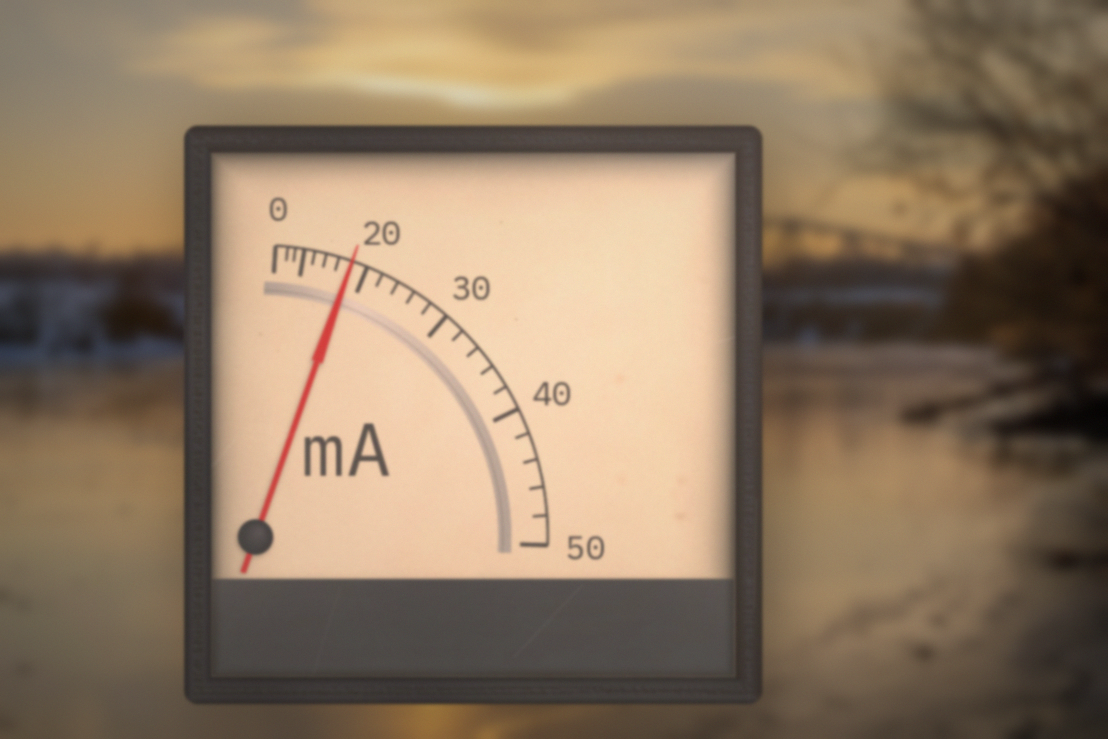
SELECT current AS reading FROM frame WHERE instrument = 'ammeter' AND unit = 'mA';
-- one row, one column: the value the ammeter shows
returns 18 mA
